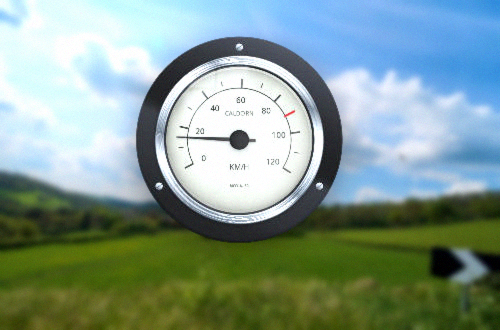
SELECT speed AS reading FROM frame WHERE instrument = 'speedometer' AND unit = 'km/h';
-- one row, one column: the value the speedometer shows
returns 15 km/h
